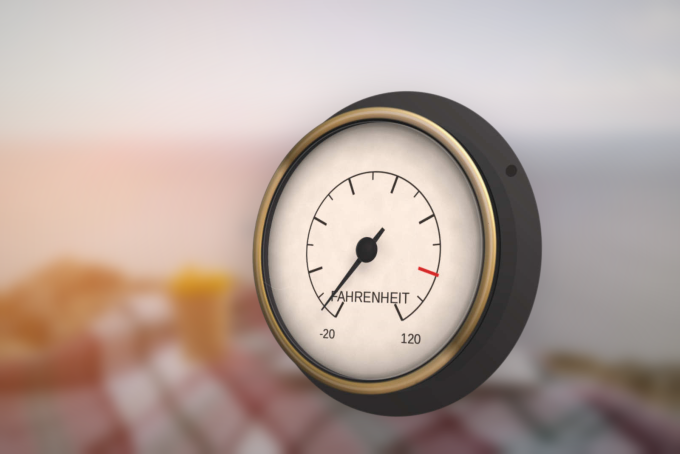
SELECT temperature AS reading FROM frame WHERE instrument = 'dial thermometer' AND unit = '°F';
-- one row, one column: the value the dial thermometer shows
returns -15 °F
